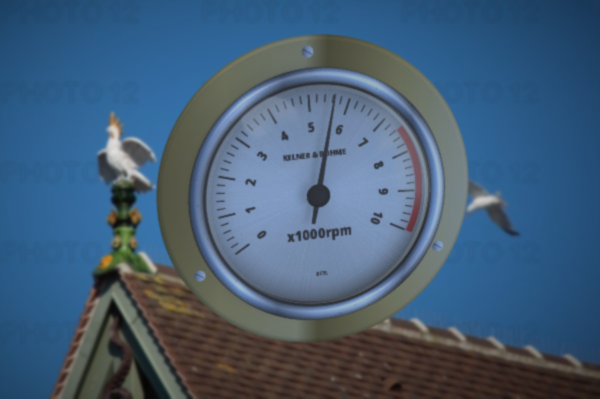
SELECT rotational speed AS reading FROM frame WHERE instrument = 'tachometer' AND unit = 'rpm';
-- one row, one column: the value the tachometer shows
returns 5600 rpm
